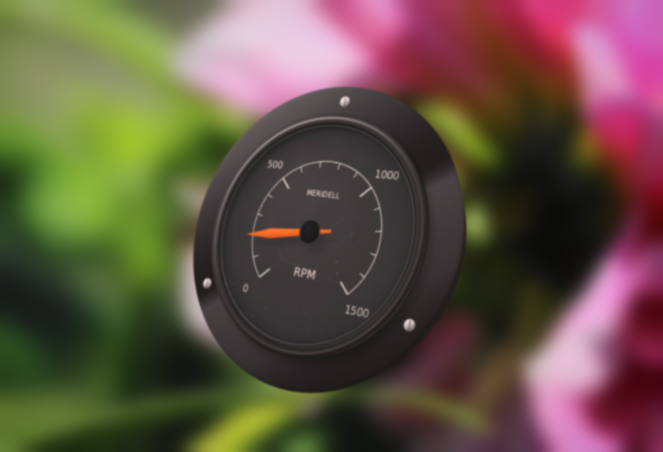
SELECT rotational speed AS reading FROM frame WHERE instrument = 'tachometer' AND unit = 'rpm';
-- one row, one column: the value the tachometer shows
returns 200 rpm
